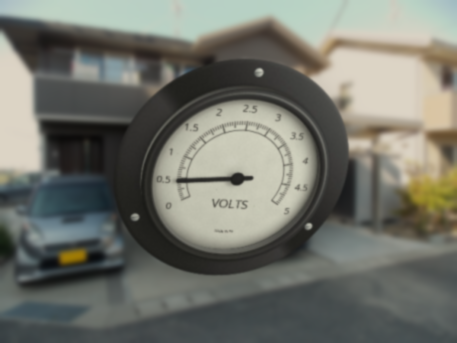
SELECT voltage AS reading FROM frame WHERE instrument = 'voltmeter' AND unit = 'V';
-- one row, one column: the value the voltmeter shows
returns 0.5 V
